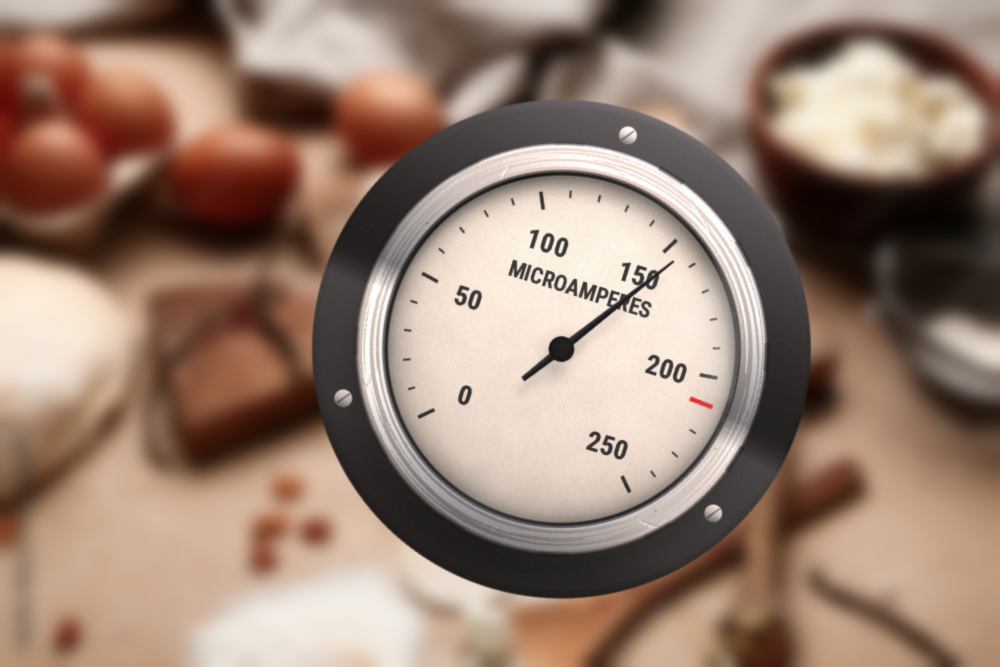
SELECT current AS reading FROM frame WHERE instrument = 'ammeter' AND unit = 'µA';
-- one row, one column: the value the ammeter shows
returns 155 µA
